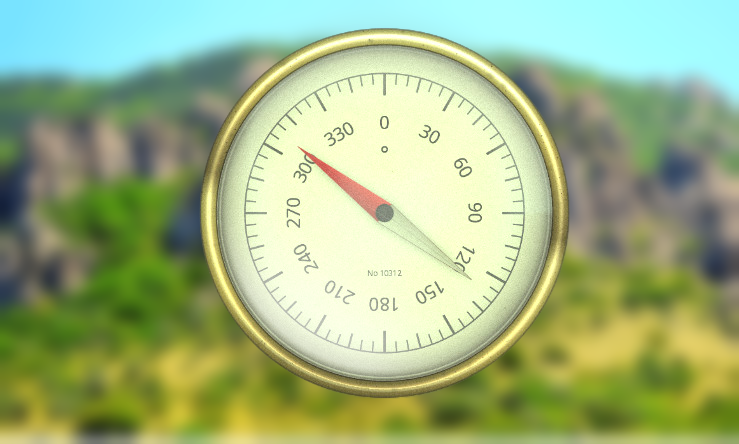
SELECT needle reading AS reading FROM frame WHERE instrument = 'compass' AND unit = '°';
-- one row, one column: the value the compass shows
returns 307.5 °
